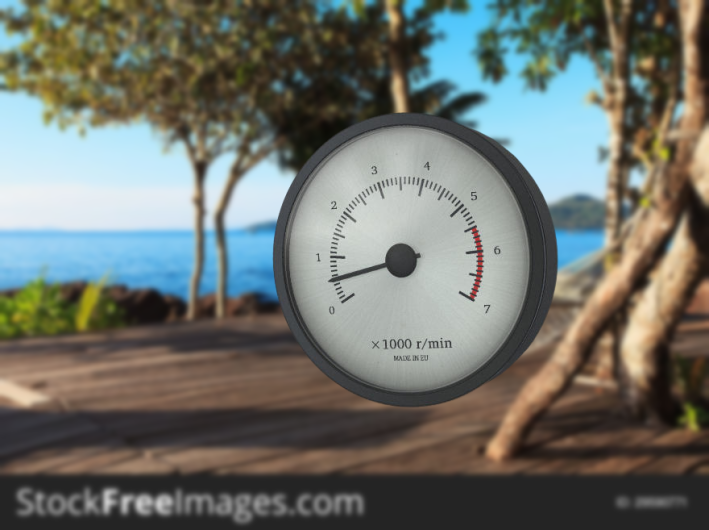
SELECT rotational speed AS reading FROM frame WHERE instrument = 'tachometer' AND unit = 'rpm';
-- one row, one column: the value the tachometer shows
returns 500 rpm
